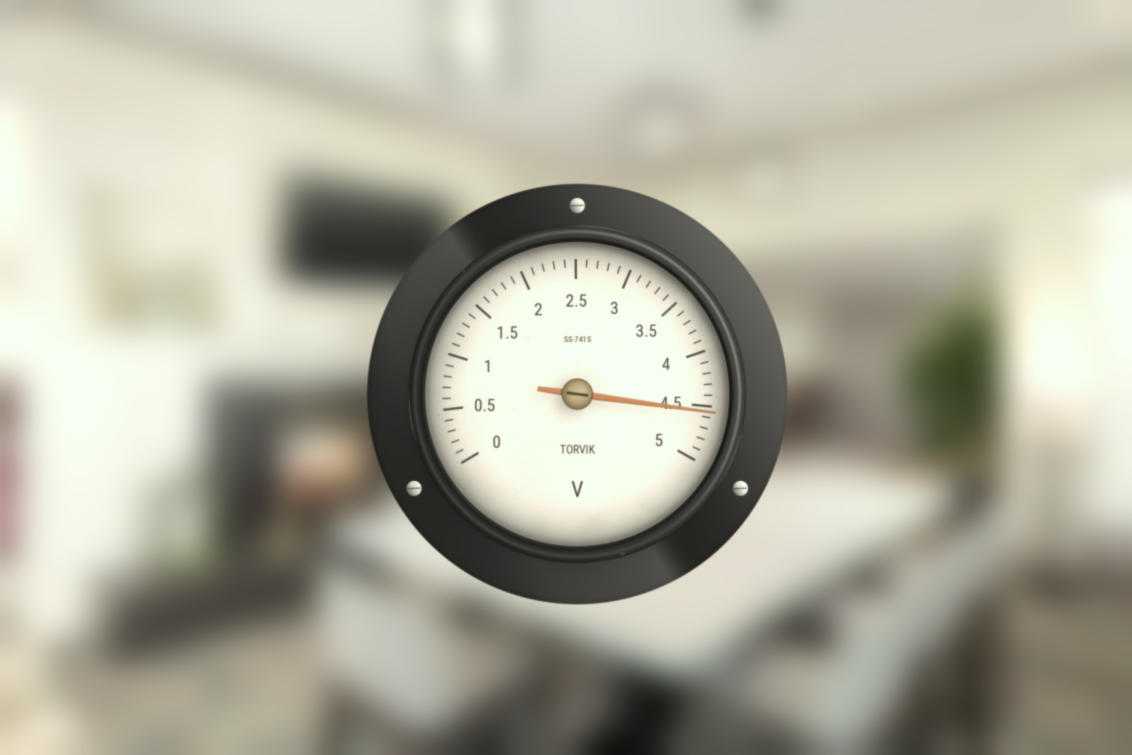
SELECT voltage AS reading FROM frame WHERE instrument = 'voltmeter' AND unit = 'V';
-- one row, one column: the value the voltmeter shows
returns 4.55 V
